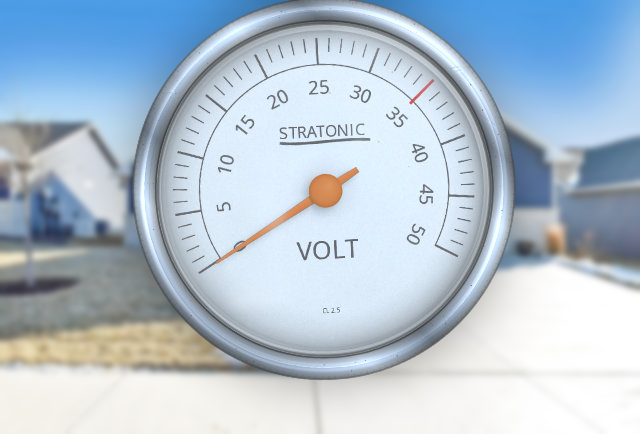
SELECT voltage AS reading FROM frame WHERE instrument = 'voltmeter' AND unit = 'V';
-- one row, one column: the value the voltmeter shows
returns 0 V
